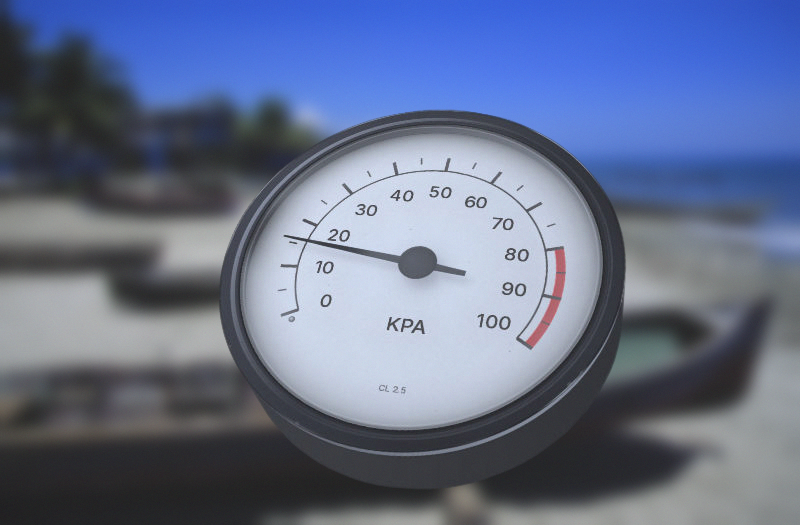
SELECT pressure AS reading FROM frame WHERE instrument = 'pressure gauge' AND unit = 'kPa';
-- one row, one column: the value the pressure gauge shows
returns 15 kPa
